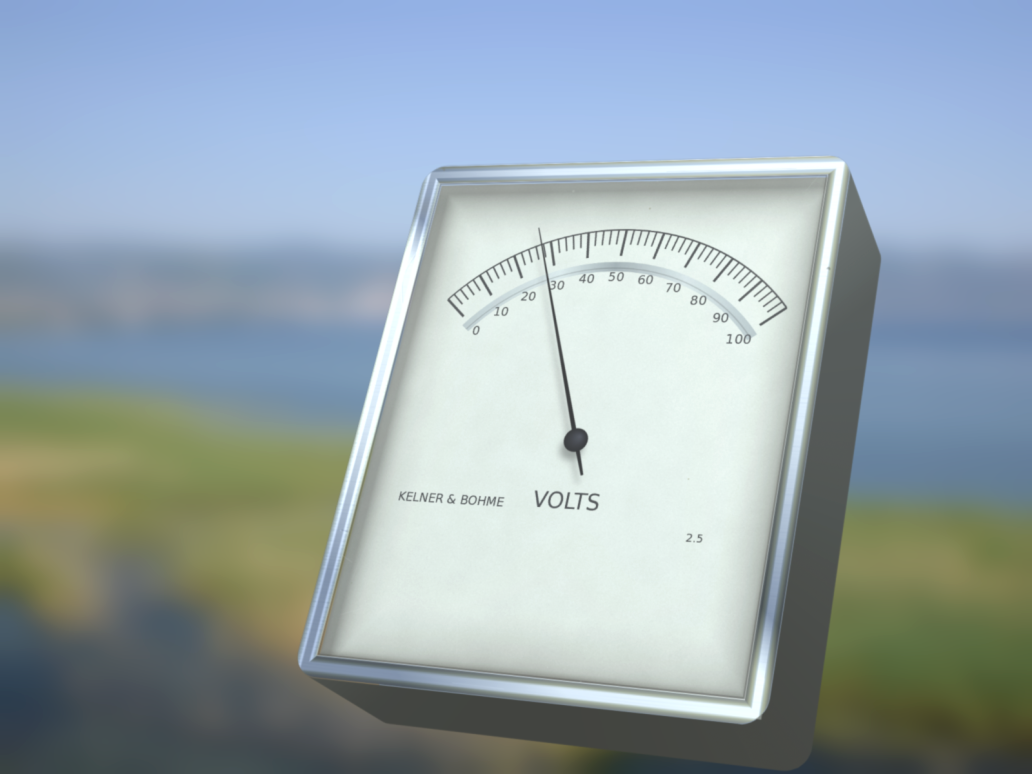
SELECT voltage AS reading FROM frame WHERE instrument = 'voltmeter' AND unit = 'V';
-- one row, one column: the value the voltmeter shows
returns 28 V
